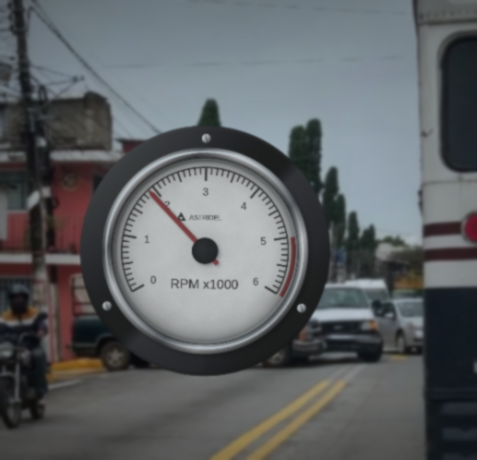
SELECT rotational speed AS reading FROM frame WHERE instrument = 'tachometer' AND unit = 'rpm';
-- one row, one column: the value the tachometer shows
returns 1900 rpm
